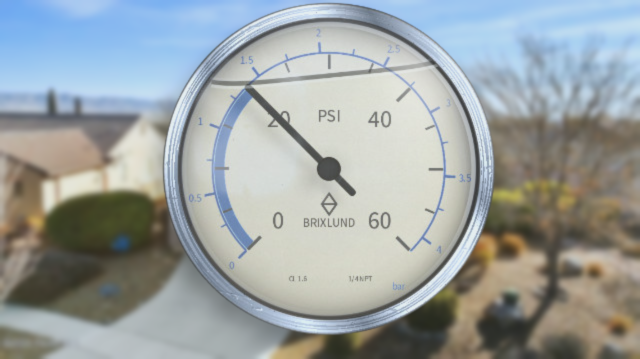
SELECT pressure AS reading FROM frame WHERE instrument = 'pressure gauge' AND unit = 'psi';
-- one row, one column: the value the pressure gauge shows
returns 20 psi
